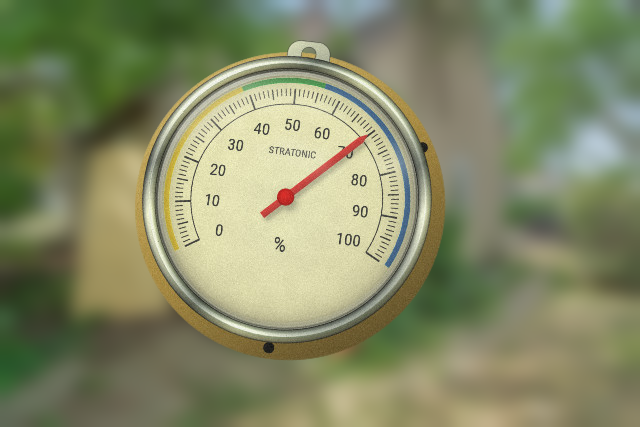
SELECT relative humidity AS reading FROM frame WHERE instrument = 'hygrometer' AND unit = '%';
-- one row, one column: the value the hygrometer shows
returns 70 %
